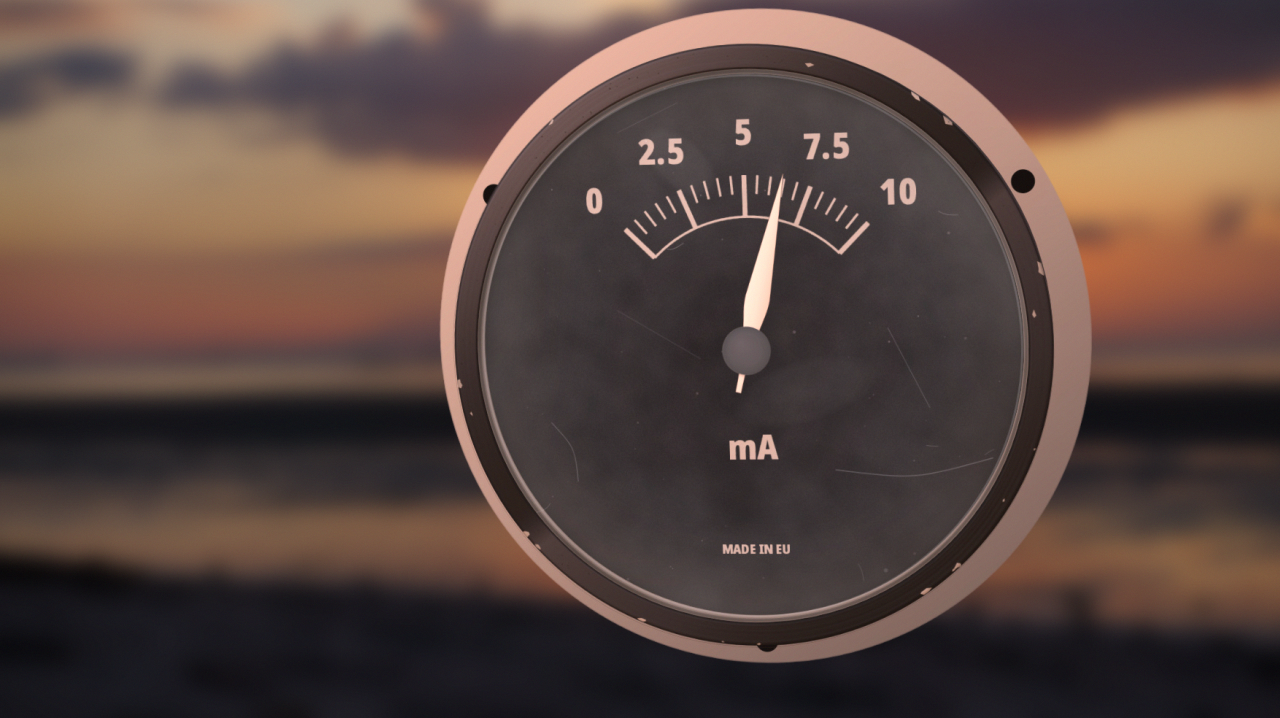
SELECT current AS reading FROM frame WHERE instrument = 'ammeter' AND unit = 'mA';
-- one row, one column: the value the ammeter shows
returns 6.5 mA
